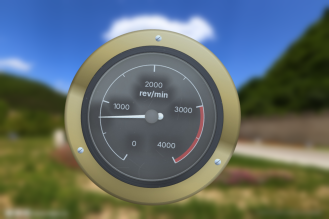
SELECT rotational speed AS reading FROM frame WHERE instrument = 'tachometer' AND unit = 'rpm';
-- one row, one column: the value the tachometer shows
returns 750 rpm
